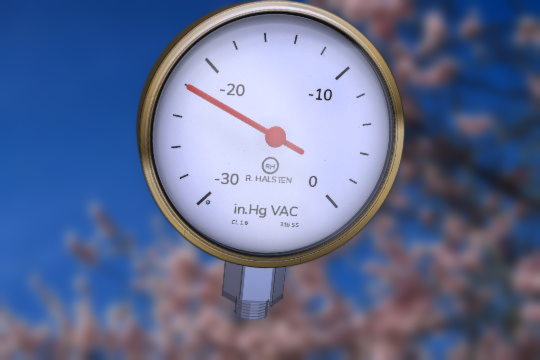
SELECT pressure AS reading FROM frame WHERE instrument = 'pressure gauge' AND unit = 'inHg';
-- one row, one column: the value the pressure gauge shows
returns -22 inHg
